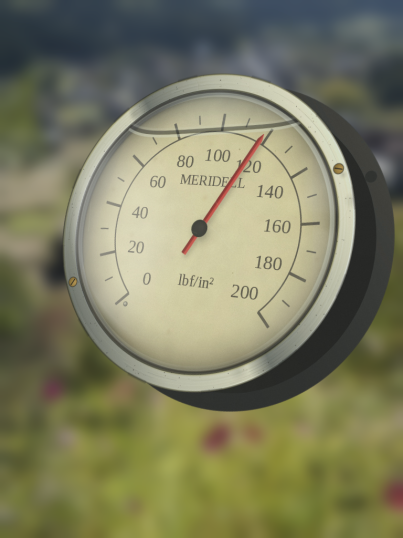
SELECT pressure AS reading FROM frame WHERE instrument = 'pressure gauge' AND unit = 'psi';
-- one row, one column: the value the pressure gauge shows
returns 120 psi
